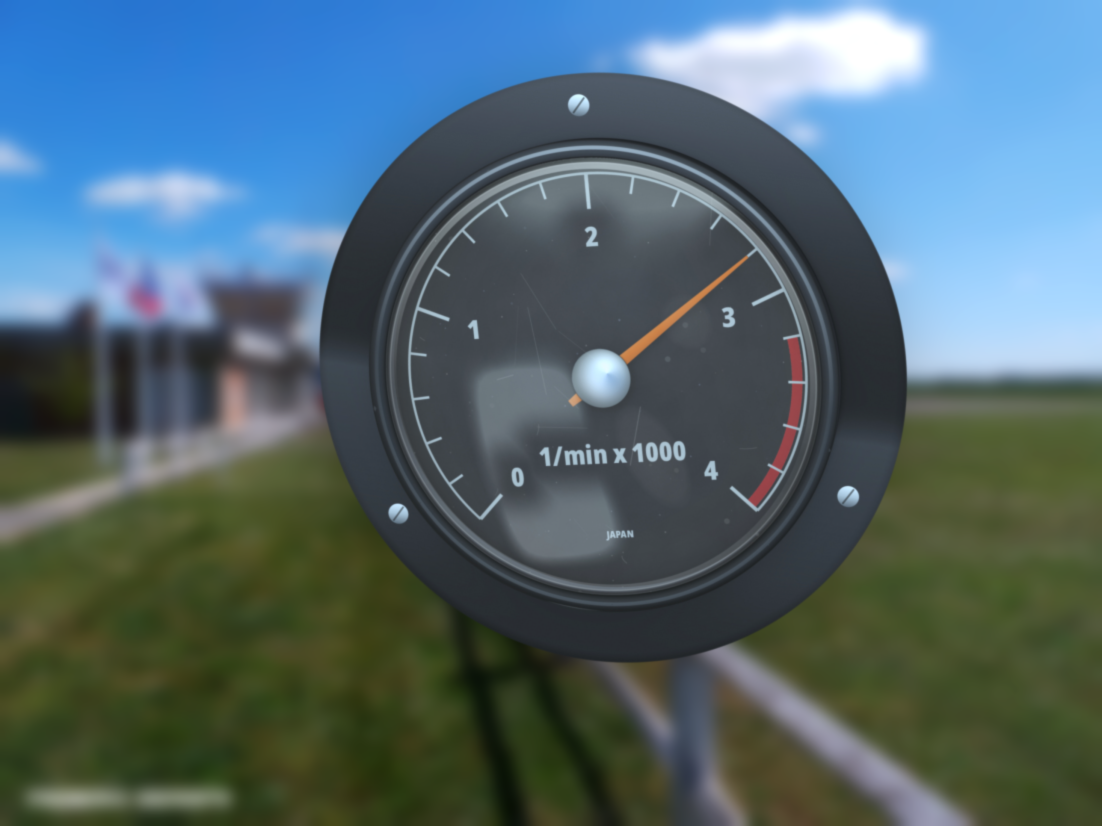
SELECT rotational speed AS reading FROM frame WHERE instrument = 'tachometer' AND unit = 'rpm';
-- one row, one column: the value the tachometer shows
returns 2800 rpm
